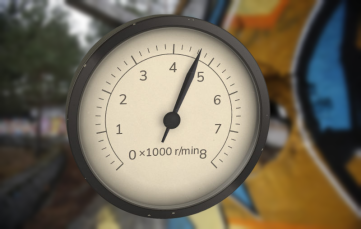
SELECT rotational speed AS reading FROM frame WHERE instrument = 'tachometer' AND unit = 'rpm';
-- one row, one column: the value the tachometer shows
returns 4600 rpm
